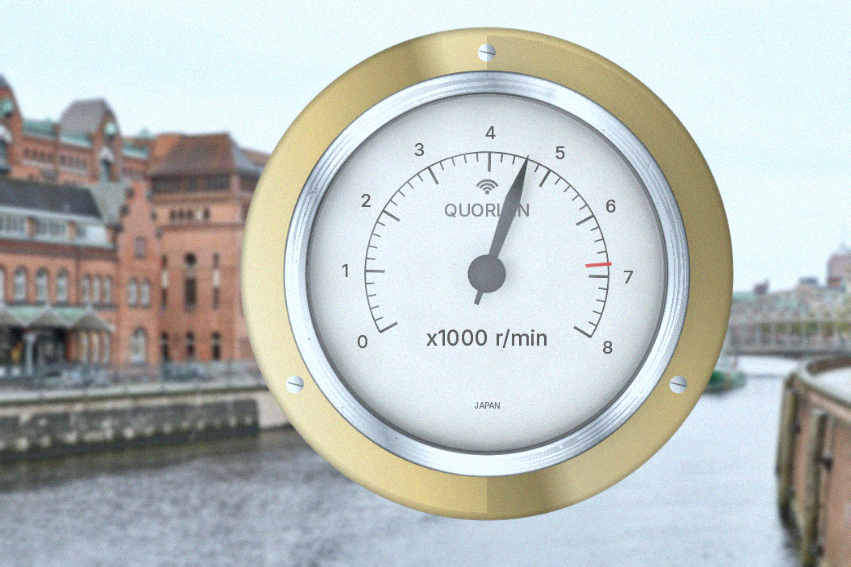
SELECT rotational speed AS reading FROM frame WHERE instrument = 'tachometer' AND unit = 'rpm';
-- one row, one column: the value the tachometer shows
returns 4600 rpm
